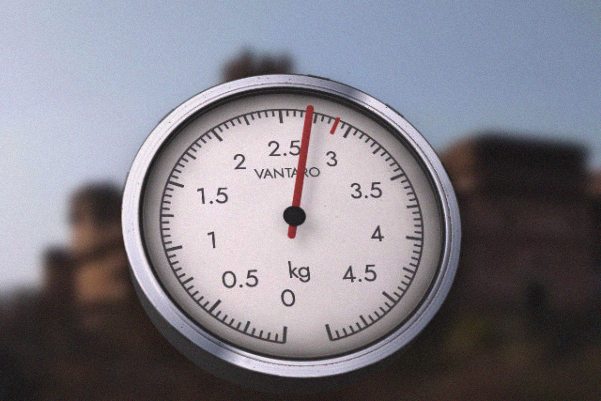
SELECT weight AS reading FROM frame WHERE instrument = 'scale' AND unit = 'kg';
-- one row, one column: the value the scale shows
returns 2.7 kg
